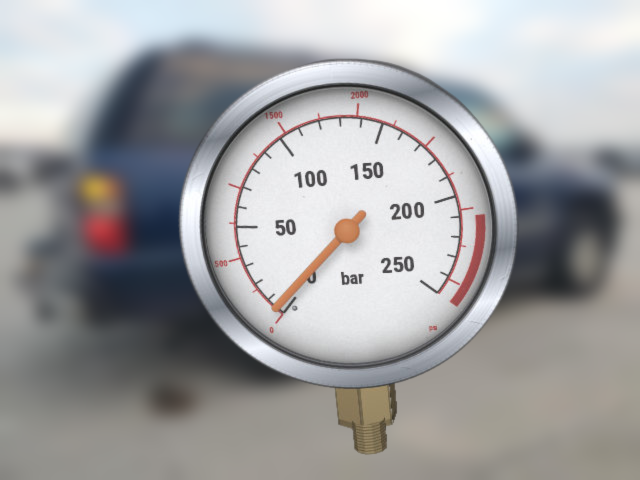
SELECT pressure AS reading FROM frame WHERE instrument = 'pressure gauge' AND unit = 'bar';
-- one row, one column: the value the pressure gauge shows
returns 5 bar
